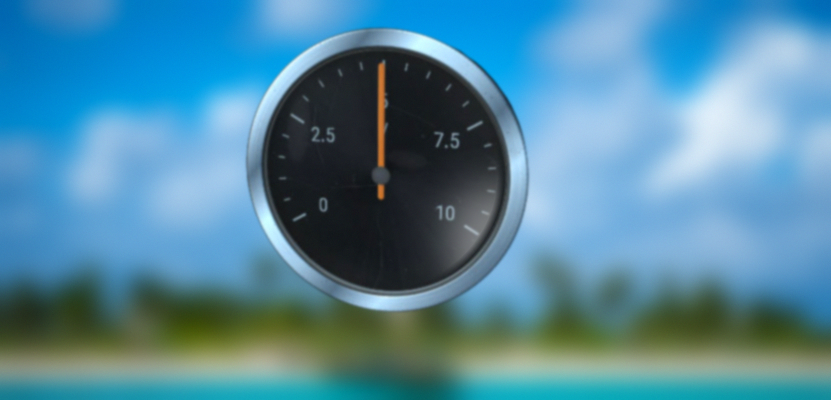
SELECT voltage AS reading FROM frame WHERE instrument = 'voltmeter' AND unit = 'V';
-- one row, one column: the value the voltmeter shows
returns 5 V
